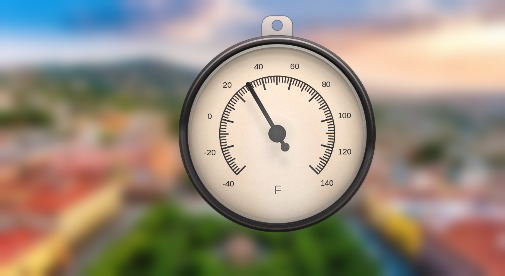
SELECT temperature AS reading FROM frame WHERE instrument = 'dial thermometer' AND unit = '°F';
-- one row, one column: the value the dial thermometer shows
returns 30 °F
